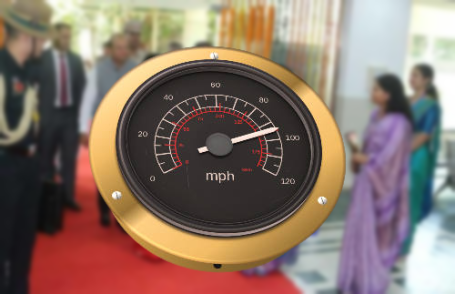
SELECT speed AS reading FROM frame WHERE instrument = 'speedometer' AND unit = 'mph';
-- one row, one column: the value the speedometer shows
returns 95 mph
